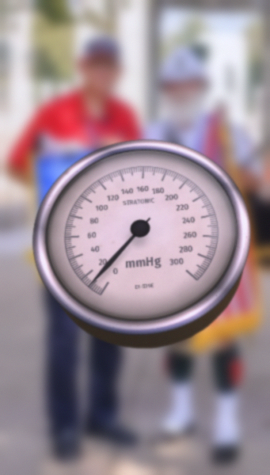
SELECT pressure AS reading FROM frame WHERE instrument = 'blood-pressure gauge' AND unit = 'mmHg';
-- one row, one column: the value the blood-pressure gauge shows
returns 10 mmHg
